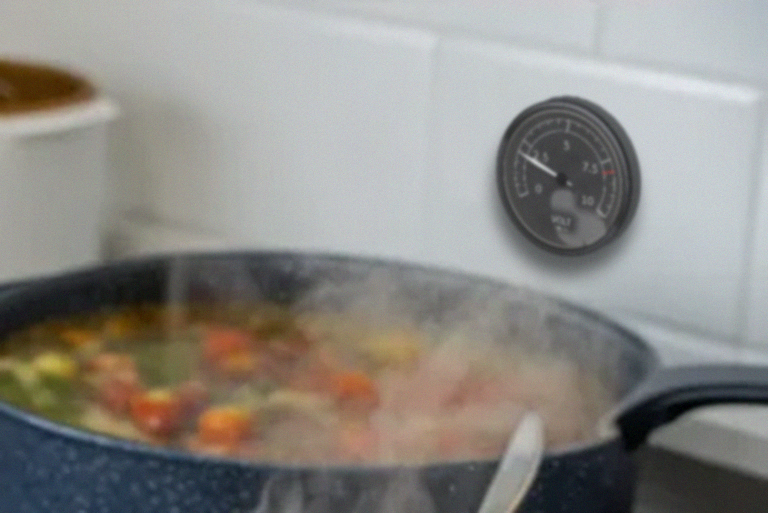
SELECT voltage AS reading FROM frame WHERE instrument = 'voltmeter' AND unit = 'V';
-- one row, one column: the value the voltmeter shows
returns 2 V
